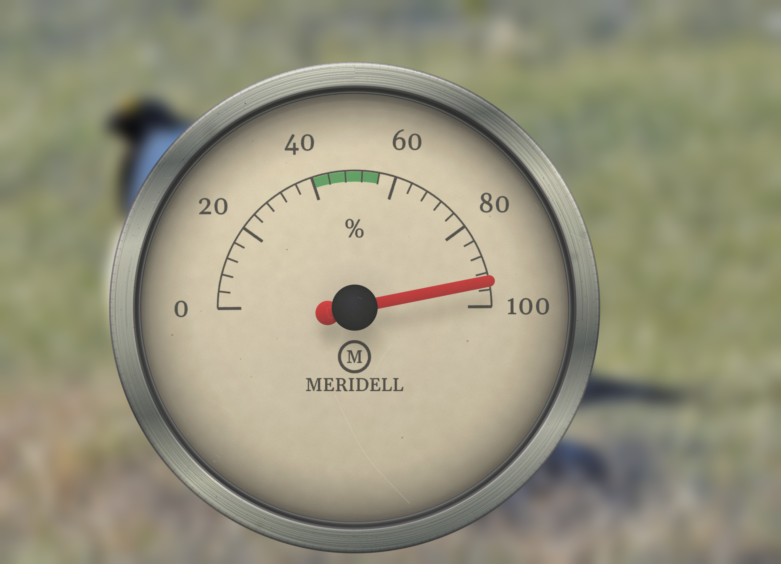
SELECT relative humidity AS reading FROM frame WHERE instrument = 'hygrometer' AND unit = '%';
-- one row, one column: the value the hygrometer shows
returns 94 %
